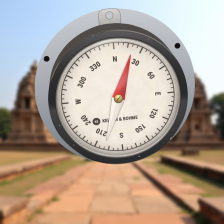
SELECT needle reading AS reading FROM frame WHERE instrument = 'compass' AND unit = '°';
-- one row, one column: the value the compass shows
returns 20 °
